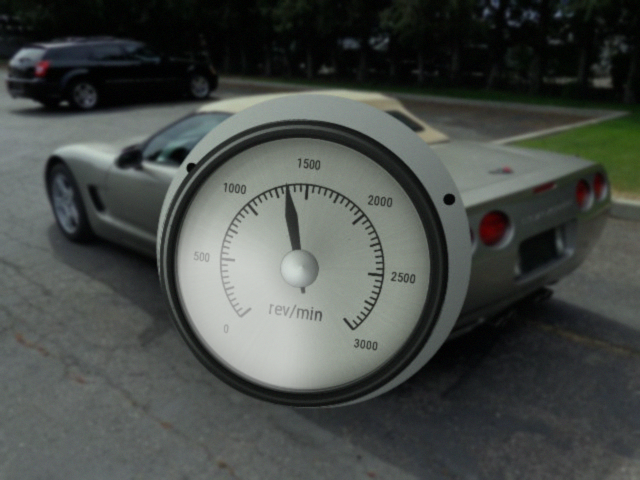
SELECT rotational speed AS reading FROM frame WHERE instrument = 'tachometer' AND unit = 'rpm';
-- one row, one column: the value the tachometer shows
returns 1350 rpm
